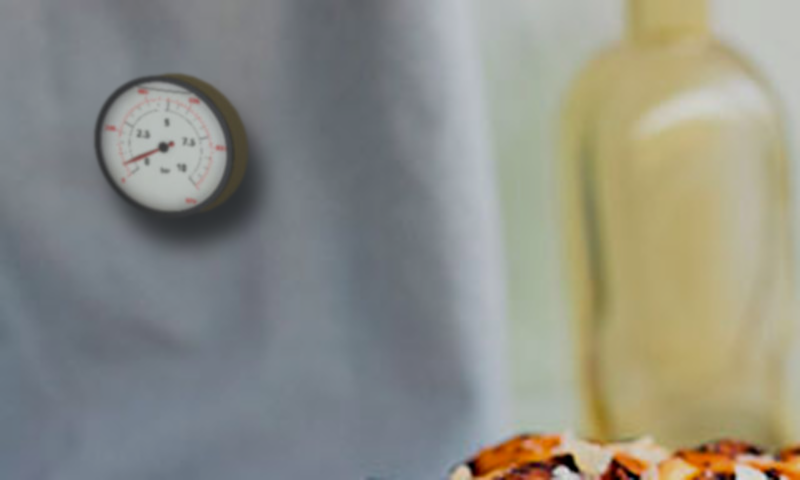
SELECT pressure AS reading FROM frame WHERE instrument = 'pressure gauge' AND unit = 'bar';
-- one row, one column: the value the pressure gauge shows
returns 0.5 bar
